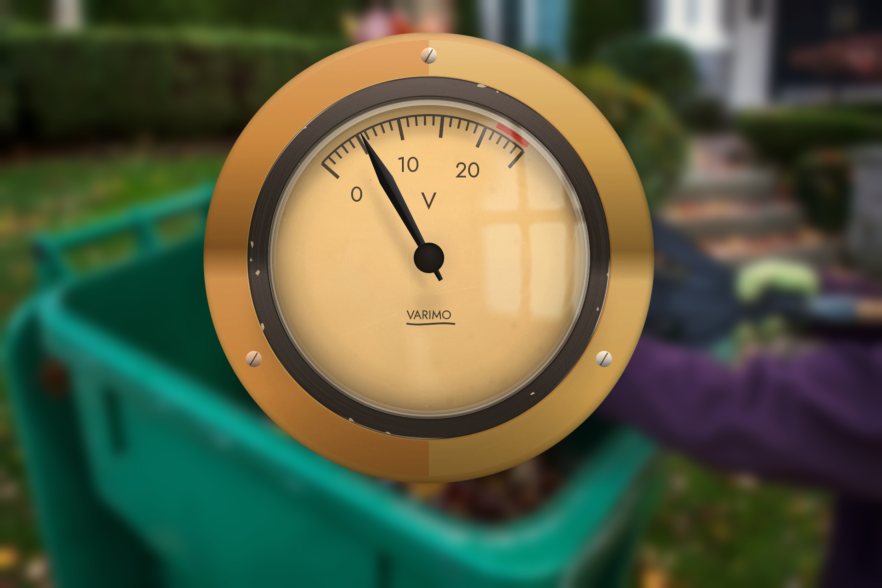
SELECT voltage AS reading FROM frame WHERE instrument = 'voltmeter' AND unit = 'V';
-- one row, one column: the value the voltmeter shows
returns 5.5 V
